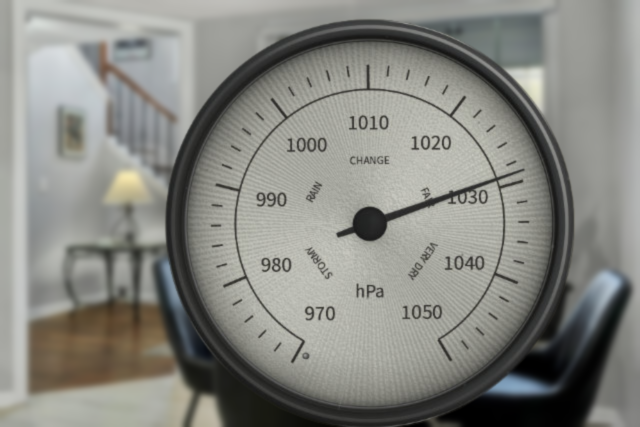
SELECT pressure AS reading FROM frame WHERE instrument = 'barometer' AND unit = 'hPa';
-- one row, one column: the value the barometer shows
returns 1029 hPa
